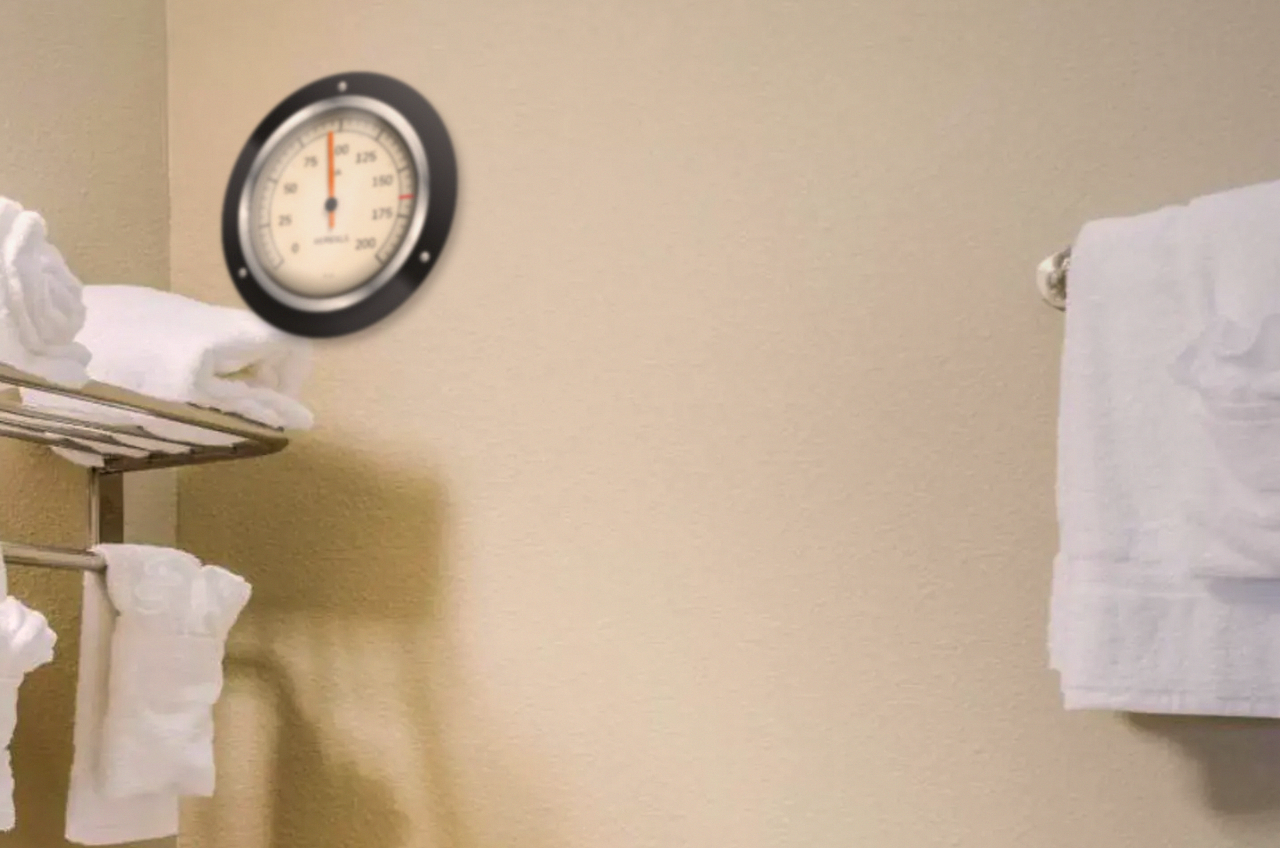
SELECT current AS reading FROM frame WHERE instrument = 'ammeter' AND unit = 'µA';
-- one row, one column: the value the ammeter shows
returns 95 µA
